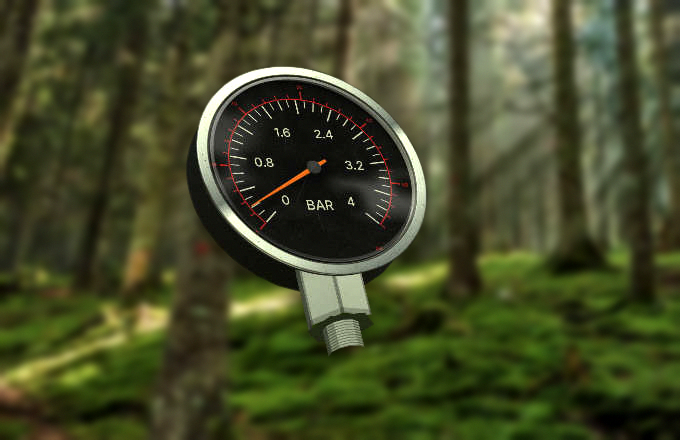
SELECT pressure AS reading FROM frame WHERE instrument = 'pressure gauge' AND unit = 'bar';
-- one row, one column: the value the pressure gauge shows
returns 0.2 bar
